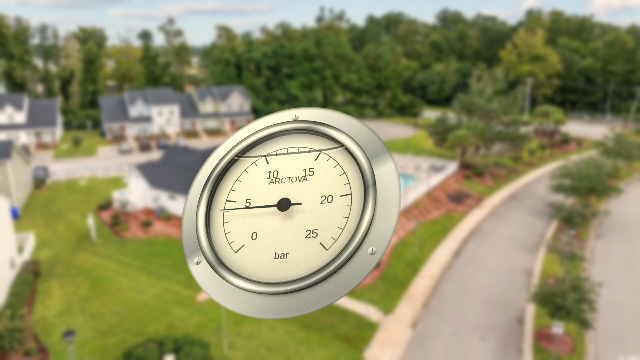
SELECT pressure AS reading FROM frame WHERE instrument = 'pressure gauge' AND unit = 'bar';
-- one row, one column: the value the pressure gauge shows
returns 4 bar
